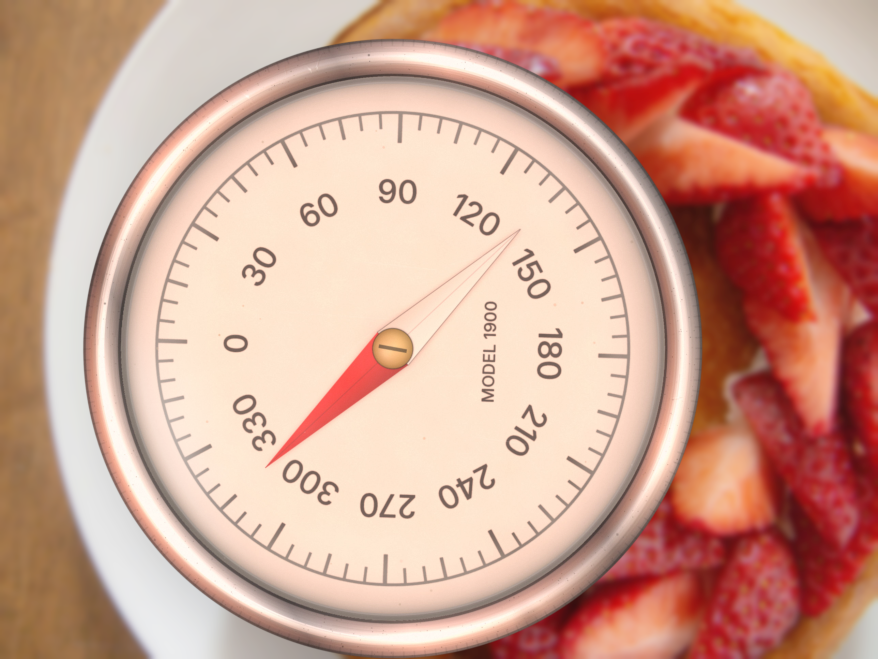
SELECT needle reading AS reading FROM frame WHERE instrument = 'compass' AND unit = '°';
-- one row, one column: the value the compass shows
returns 315 °
